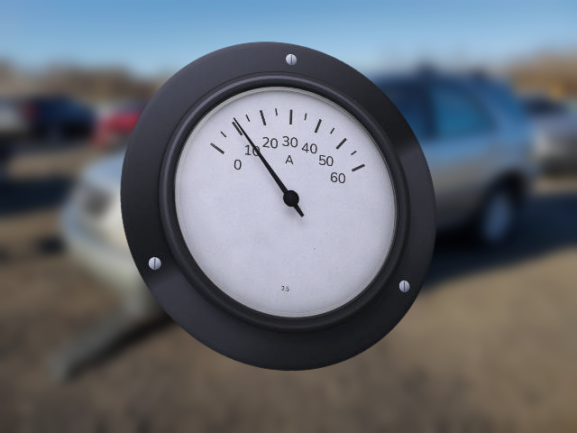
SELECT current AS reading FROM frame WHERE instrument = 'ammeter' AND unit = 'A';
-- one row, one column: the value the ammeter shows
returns 10 A
